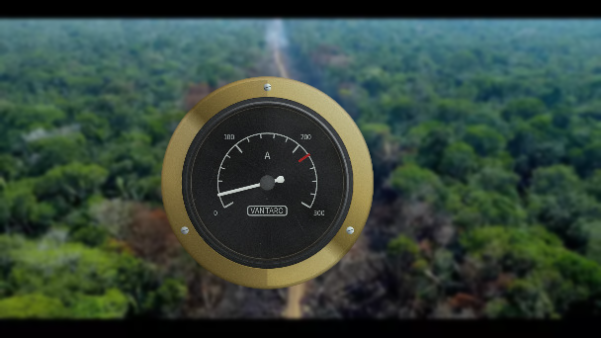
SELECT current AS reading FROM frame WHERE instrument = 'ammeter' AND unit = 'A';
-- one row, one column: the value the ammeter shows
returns 20 A
